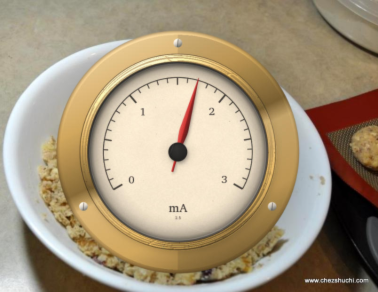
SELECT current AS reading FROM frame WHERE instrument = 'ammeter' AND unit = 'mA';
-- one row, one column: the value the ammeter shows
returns 1.7 mA
